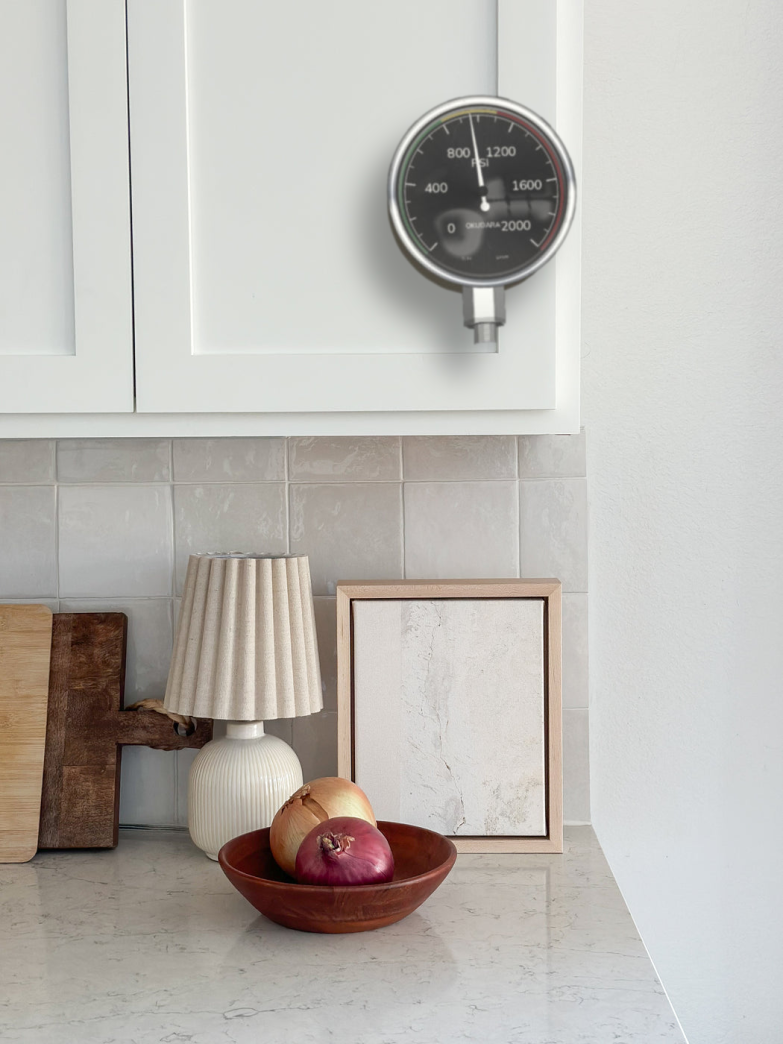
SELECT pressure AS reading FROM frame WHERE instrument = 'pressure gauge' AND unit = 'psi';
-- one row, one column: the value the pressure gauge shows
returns 950 psi
